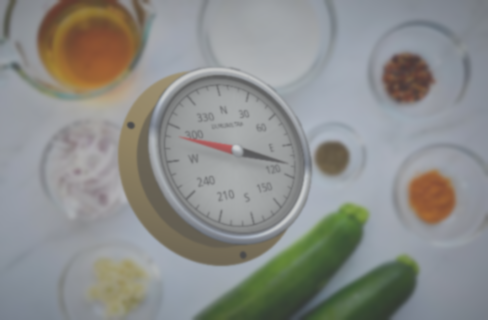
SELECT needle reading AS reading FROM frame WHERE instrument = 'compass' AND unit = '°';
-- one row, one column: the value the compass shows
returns 290 °
